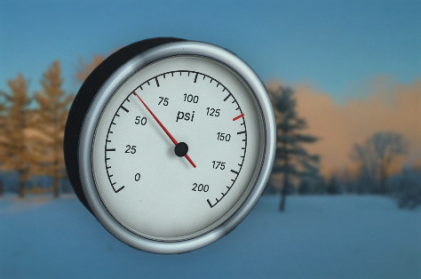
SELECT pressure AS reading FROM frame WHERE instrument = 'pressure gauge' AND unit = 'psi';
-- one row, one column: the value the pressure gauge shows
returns 60 psi
